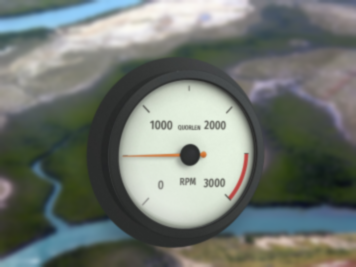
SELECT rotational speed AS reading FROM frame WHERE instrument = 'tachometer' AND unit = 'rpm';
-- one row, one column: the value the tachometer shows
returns 500 rpm
